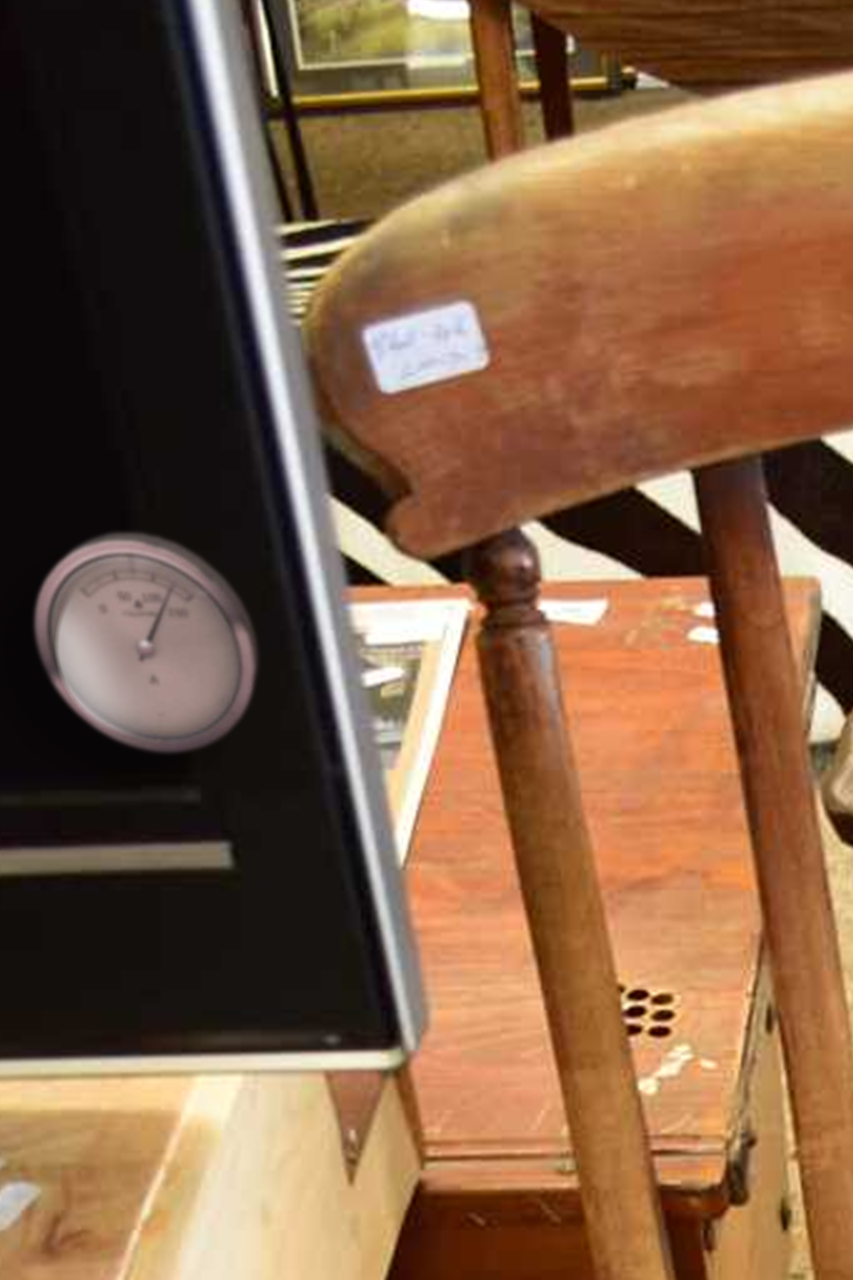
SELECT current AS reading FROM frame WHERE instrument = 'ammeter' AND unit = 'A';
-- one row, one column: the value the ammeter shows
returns 125 A
